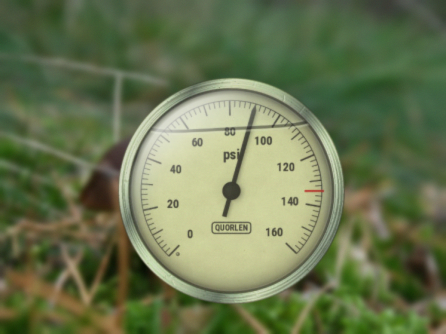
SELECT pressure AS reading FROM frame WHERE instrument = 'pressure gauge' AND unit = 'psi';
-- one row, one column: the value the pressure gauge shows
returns 90 psi
